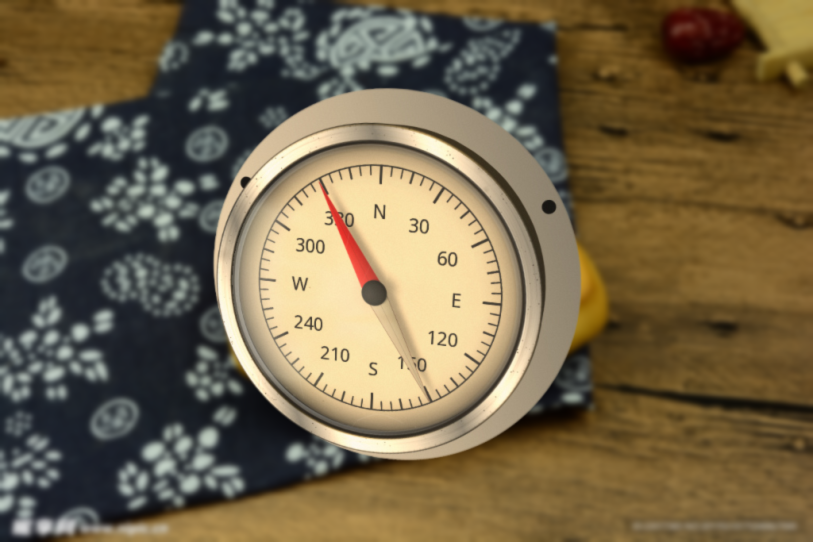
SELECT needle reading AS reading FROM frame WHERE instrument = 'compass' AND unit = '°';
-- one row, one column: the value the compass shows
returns 330 °
